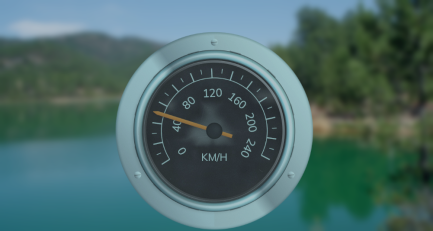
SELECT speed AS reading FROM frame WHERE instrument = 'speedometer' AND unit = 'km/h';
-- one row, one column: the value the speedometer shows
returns 50 km/h
